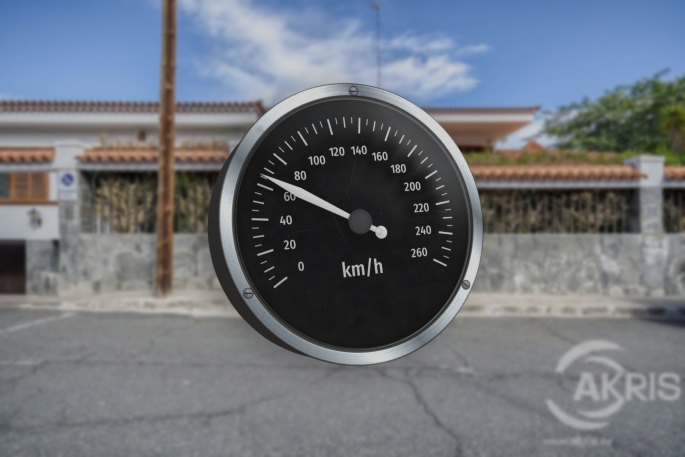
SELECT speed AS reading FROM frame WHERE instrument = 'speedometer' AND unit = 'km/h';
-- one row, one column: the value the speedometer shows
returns 65 km/h
